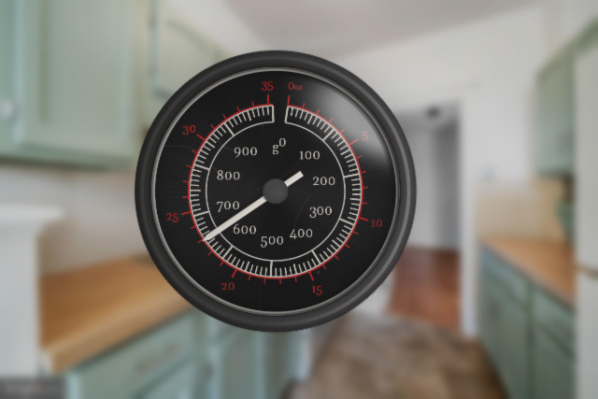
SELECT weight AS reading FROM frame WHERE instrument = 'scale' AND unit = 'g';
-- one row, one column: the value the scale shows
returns 650 g
